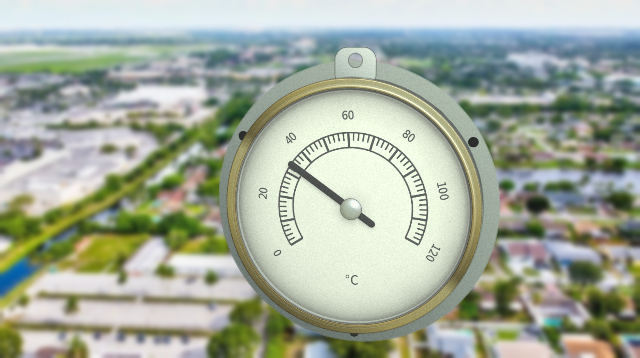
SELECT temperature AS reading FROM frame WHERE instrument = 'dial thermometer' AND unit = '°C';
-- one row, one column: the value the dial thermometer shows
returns 34 °C
